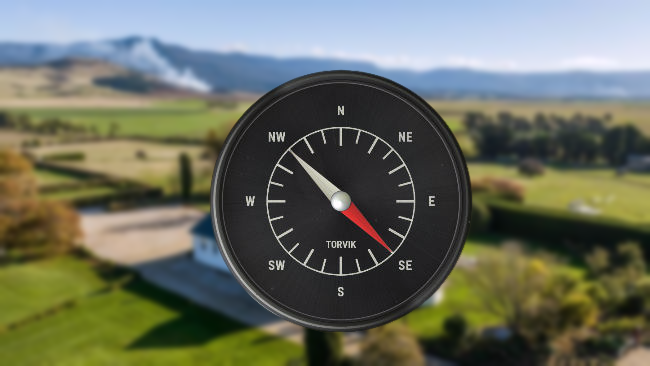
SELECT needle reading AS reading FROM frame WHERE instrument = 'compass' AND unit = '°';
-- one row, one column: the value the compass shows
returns 135 °
